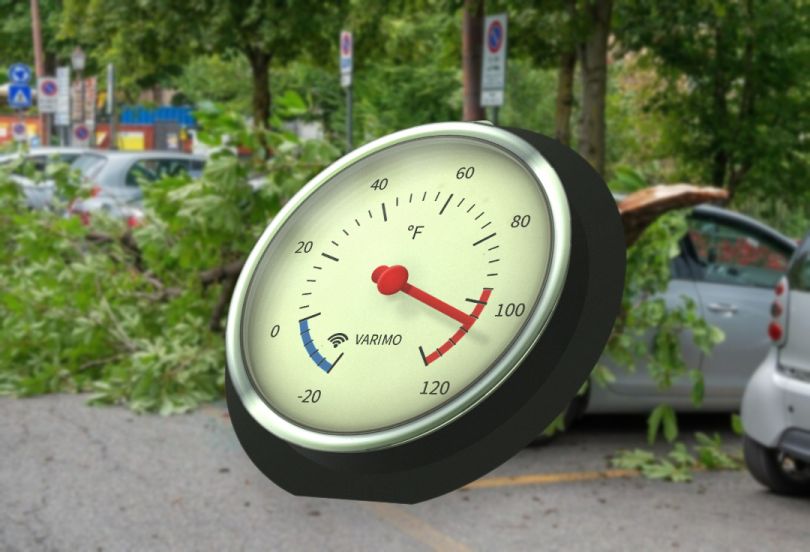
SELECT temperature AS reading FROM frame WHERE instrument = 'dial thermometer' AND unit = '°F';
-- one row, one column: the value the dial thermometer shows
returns 106 °F
